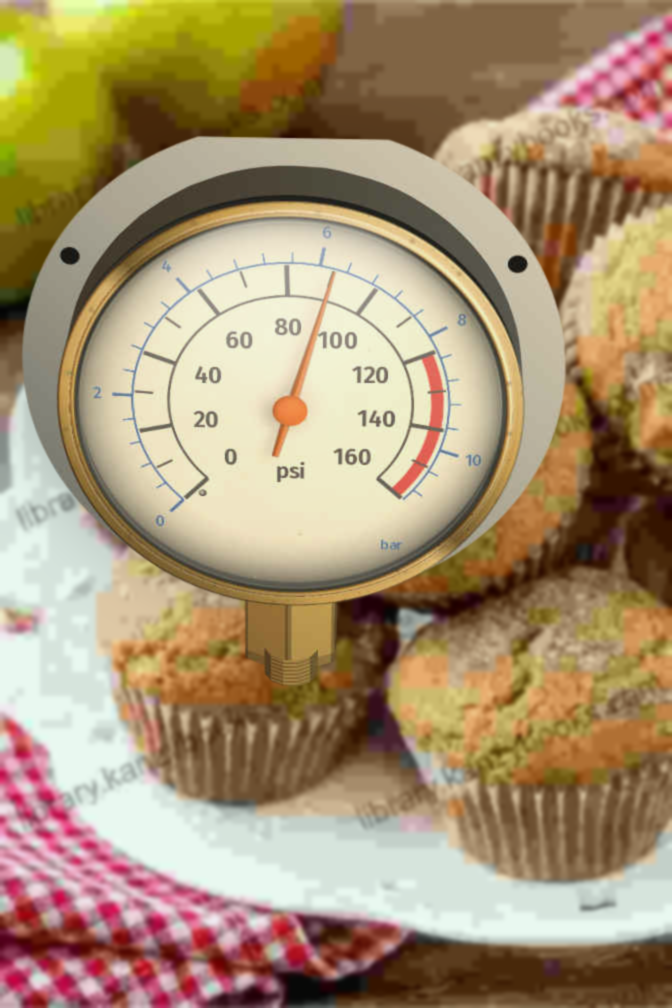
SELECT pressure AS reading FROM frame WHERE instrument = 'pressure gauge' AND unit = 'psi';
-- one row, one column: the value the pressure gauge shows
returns 90 psi
